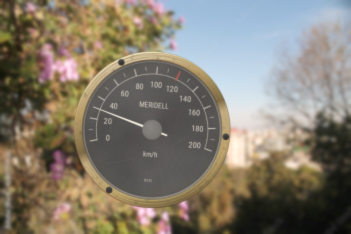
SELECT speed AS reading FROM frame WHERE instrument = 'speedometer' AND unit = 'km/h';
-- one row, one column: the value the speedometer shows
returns 30 km/h
